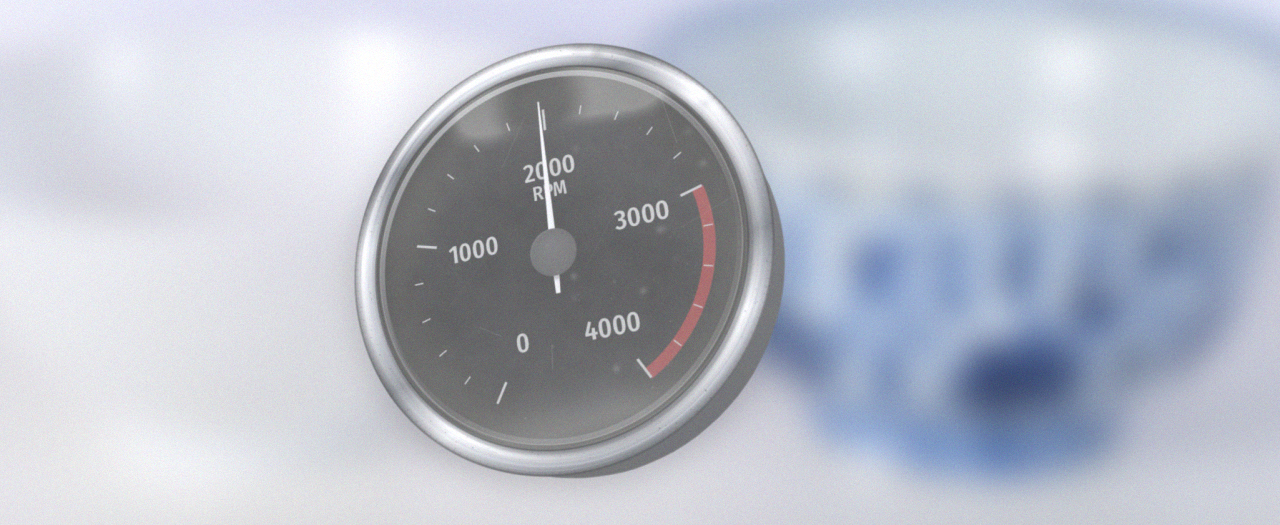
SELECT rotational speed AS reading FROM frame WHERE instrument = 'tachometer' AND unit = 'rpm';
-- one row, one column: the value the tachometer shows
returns 2000 rpm
